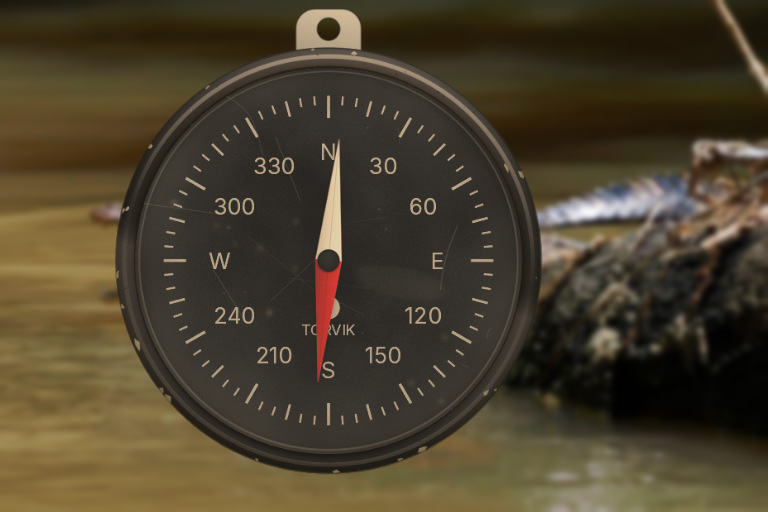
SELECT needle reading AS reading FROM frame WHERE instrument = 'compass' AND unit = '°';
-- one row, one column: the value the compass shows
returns 185 °
